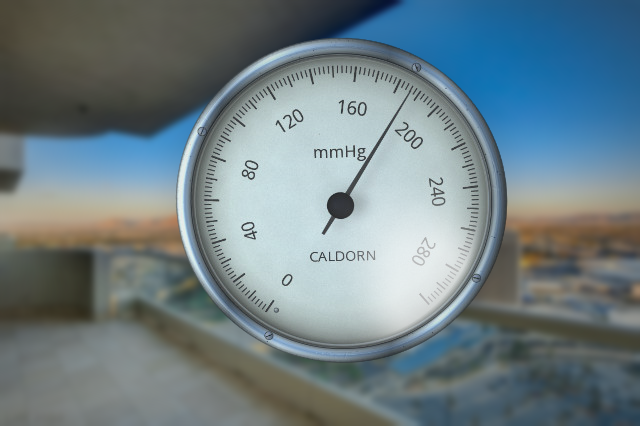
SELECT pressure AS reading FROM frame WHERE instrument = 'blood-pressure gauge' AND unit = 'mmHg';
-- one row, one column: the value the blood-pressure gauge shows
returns 186 mmHg
